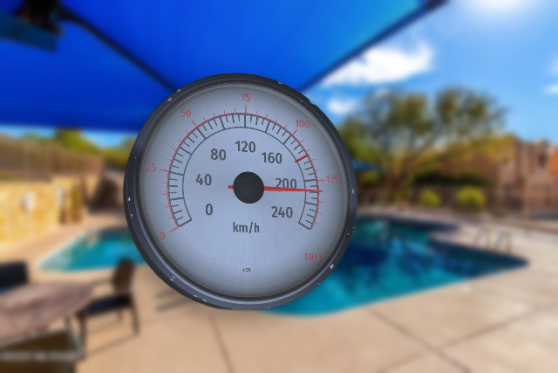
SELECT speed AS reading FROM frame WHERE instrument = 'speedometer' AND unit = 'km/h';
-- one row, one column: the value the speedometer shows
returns 210 km/h
